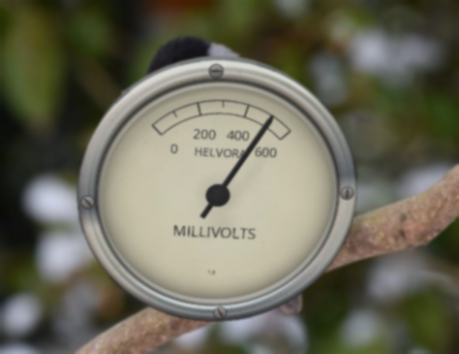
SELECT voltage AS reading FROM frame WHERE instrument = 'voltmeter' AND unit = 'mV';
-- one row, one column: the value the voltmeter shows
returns 500 mV
